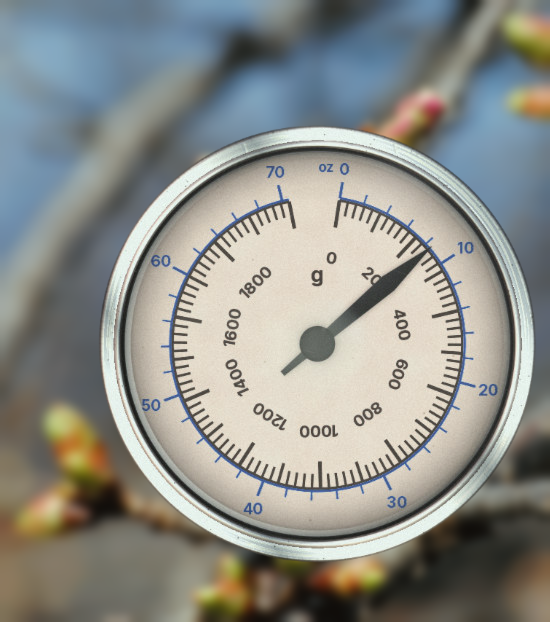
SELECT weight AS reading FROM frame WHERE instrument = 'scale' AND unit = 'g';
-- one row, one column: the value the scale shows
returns 240 g
